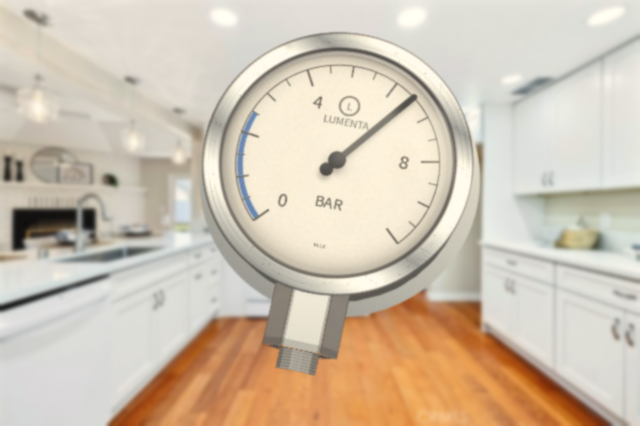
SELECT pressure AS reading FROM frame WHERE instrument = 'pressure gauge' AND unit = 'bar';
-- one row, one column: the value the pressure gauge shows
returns 6.5 bar
